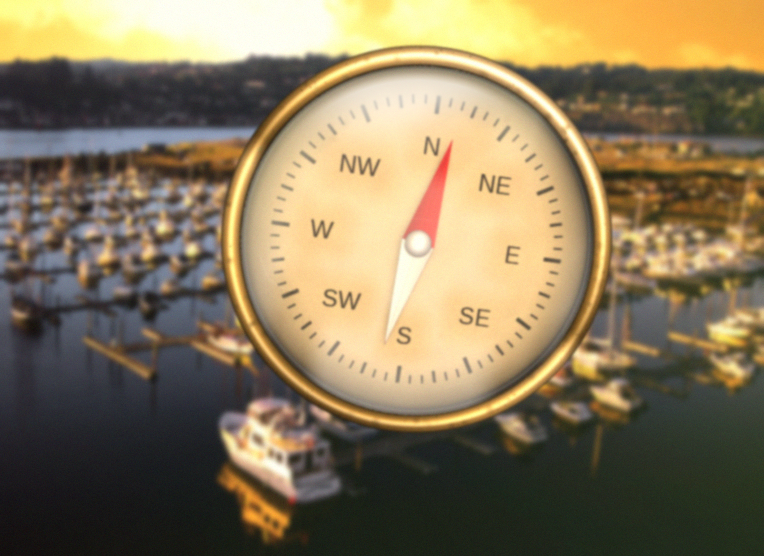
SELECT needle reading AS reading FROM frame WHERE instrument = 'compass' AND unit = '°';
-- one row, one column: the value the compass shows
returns 10 °
